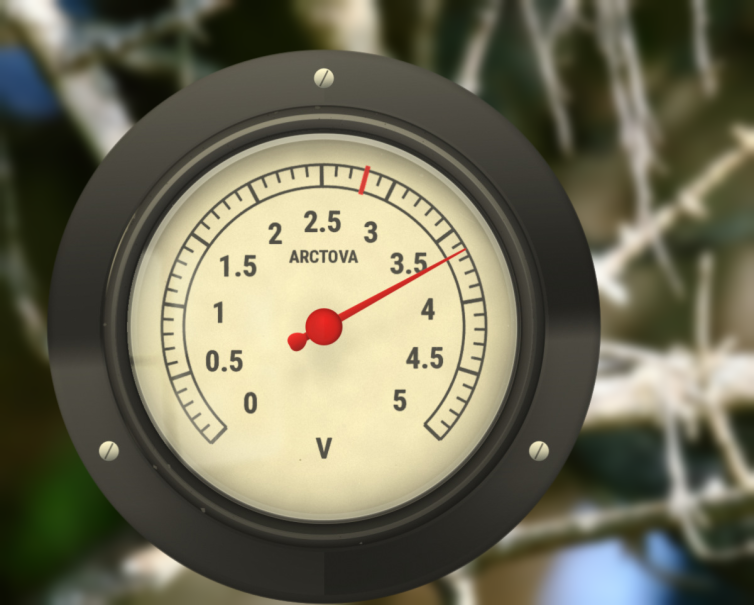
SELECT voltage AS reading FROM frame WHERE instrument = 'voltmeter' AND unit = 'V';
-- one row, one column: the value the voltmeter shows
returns 3.65 V
